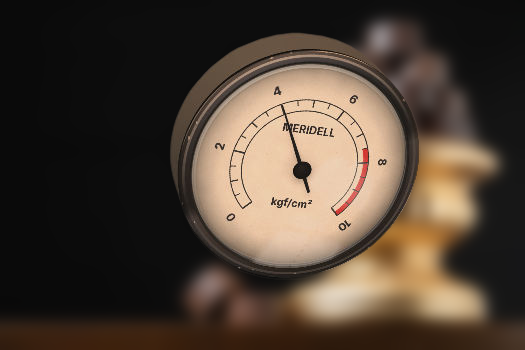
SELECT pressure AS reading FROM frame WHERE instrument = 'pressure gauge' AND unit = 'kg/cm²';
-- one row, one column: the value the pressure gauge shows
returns 4 kg/cm²
